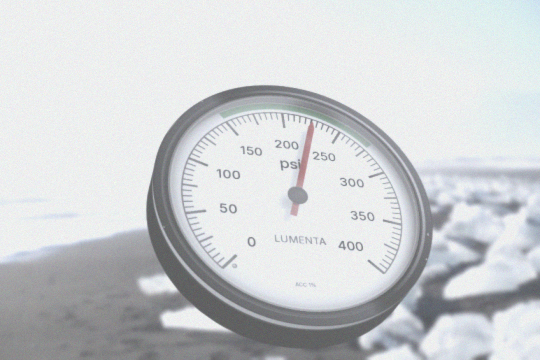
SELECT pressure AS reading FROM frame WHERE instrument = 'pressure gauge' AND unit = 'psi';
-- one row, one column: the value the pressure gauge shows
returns 225 psi
